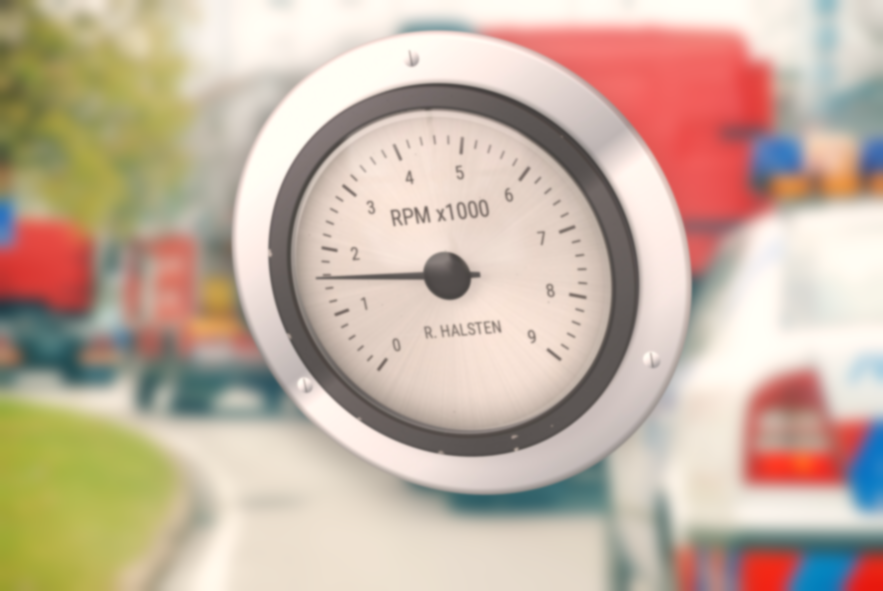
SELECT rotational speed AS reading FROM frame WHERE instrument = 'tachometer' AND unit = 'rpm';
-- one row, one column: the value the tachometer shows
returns 1600 rpm
